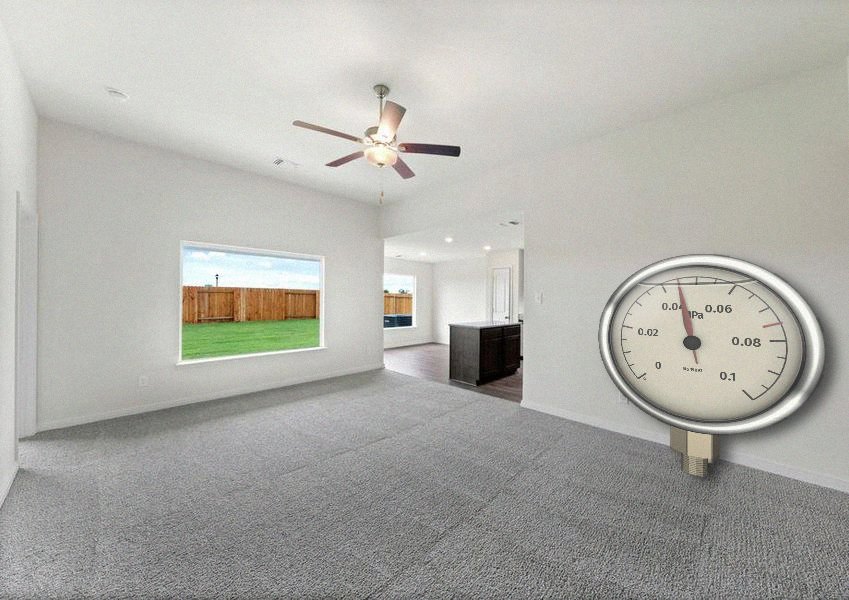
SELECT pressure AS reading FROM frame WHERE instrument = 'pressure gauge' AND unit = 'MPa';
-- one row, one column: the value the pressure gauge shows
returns 0.045 MPa
